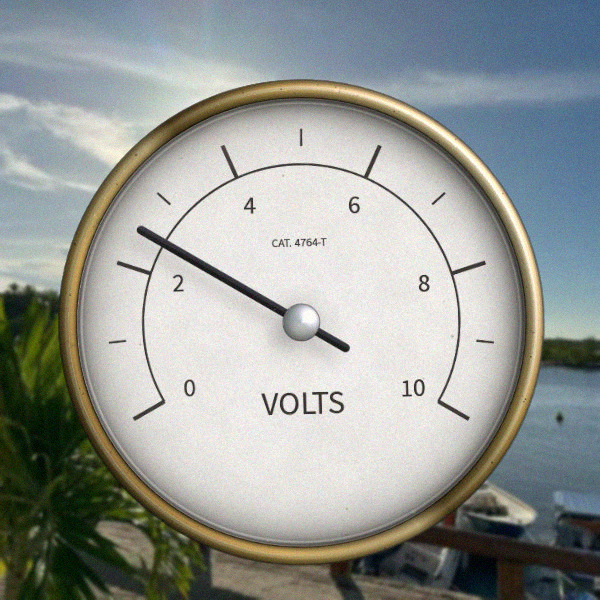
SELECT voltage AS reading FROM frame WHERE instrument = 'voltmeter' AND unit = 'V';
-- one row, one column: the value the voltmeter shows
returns 2.5 V
